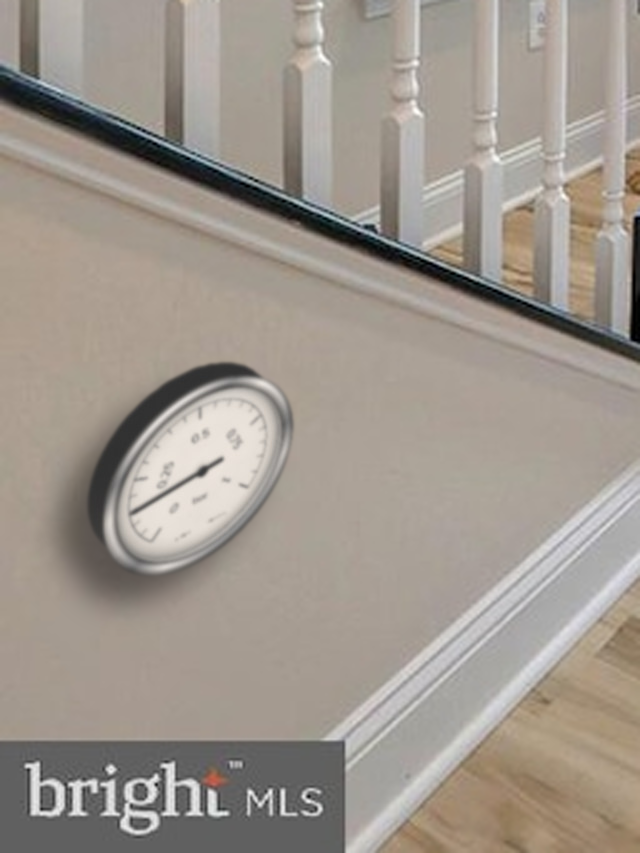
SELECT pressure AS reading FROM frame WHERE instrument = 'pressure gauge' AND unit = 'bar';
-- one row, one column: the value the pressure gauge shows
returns 0.15 bar
